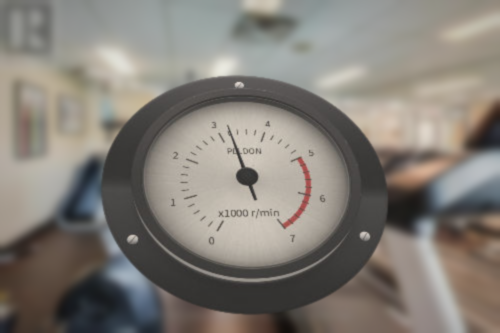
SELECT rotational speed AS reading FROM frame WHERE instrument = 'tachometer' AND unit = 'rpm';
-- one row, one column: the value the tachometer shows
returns 3200 rpm
